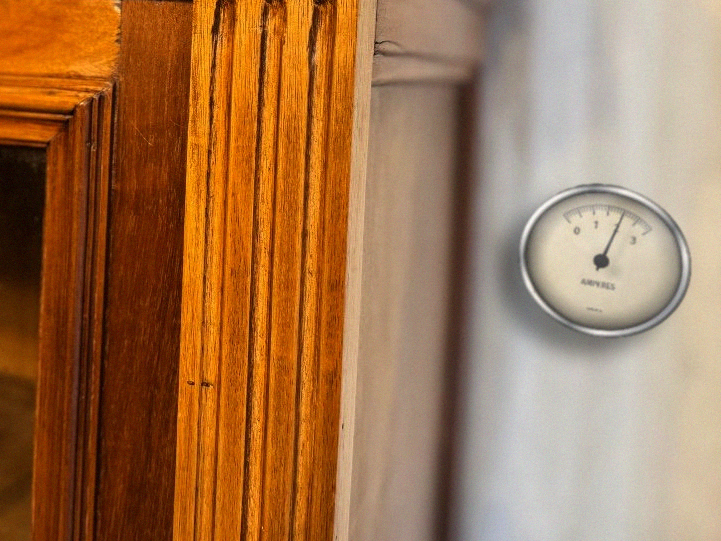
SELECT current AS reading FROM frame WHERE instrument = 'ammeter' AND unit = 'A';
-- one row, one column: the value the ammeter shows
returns 2 A
